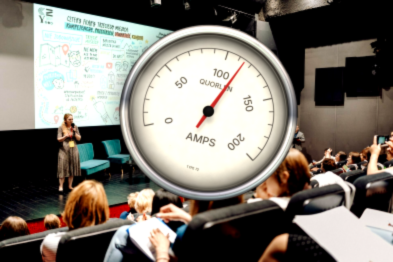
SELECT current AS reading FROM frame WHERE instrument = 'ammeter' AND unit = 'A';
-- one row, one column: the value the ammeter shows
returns 115 A
